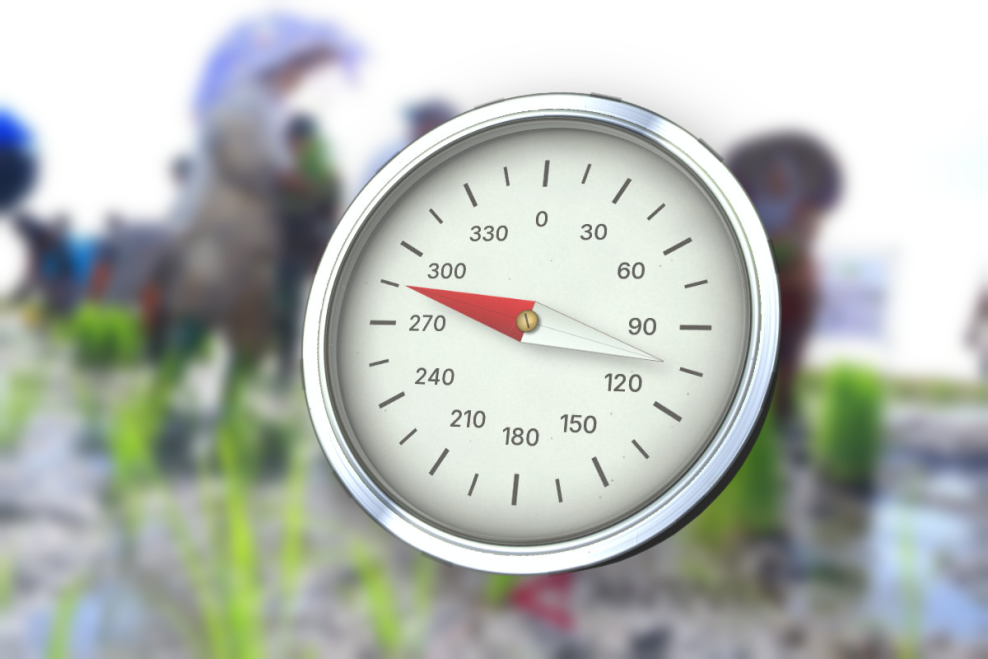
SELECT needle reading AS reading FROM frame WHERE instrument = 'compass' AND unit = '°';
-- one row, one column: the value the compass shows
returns 285 °
